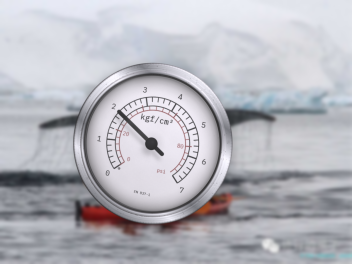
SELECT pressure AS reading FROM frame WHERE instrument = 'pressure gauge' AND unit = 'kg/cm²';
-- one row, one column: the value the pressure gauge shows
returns 2 kg/cm²
